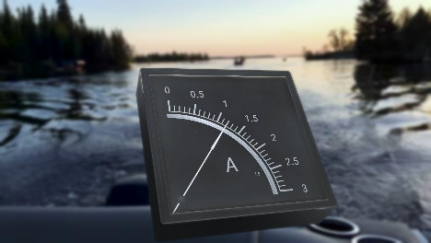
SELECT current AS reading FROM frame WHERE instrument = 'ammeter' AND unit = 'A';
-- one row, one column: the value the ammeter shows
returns 1.2 A
